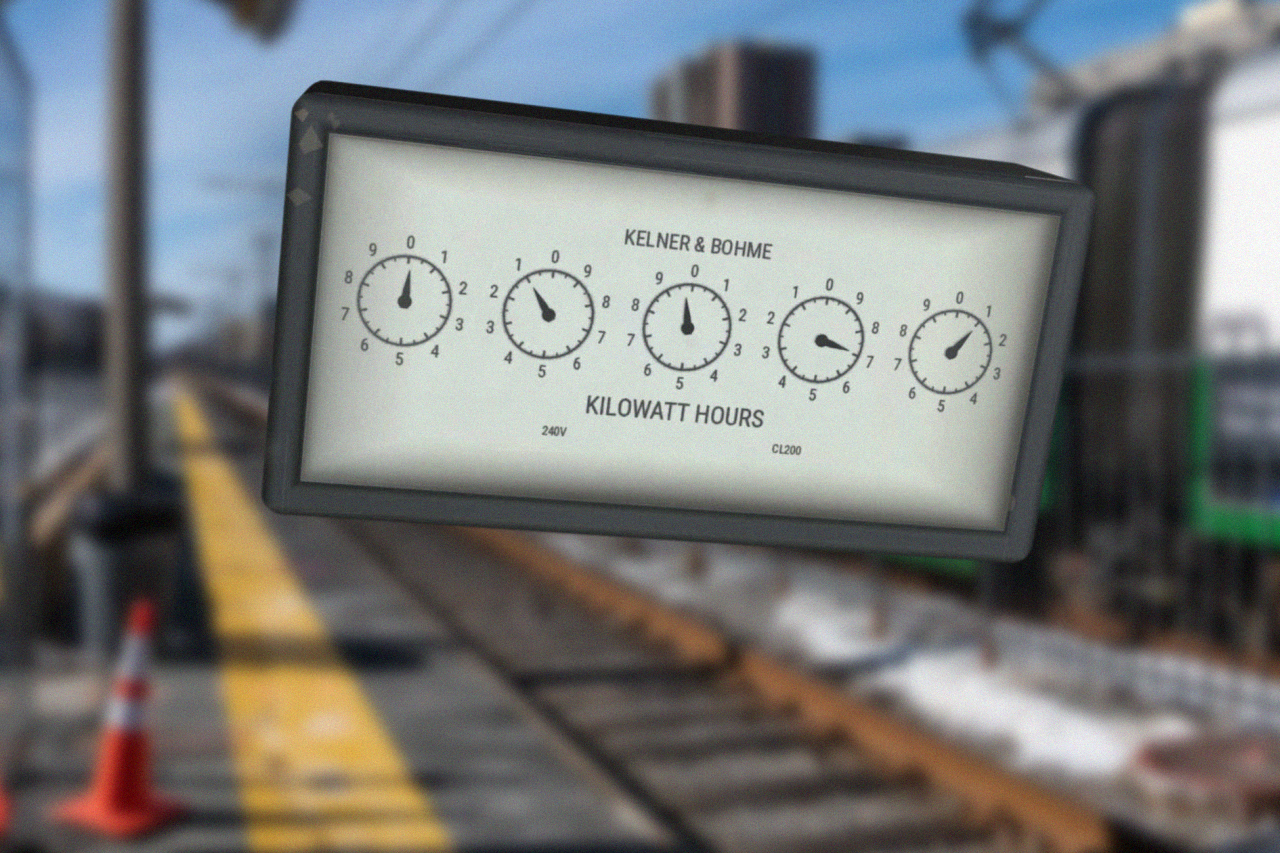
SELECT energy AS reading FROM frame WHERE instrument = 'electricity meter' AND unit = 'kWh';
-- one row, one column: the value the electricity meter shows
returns 971 kWh
